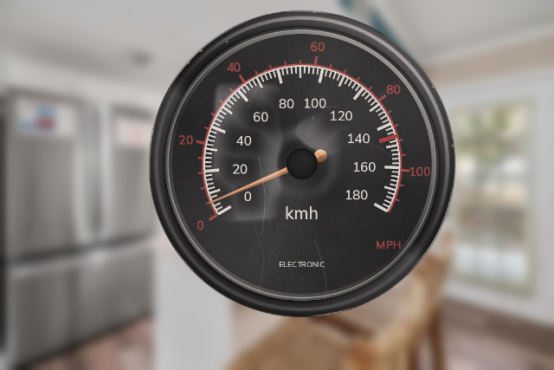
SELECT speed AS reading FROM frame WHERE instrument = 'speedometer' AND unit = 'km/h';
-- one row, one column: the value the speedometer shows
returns 6 km/h
